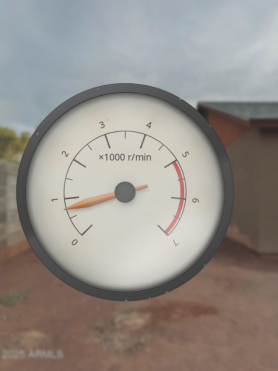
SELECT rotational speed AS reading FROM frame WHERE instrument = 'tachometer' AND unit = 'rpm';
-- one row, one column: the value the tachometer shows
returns 750 rpm
